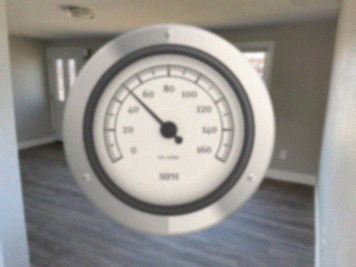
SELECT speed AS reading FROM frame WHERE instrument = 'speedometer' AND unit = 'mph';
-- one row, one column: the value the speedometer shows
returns 50 mph
